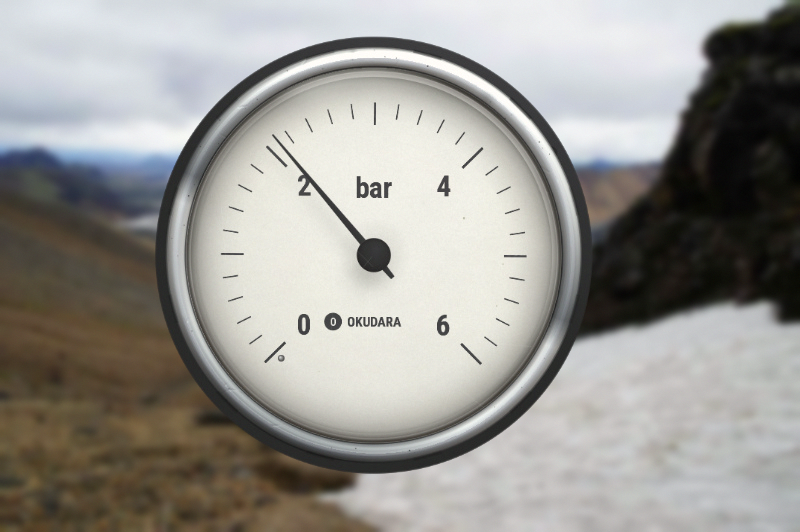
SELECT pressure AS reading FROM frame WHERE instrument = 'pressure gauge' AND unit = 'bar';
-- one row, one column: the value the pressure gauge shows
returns 2.1 bar
